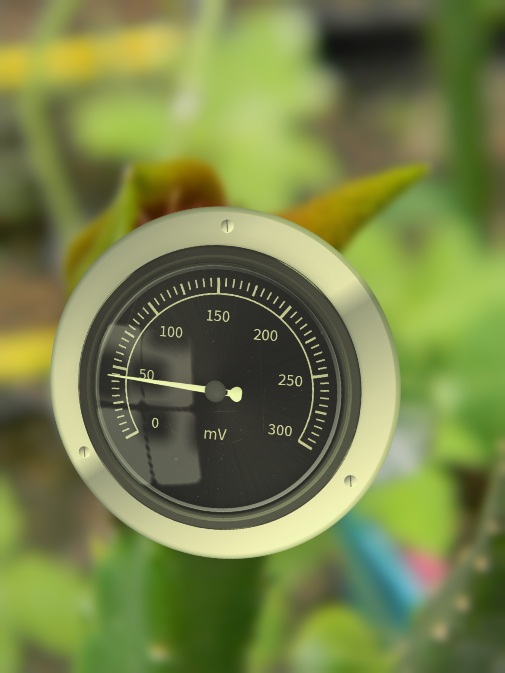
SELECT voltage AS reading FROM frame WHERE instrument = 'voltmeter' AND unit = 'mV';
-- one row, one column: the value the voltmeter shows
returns 45 mV
